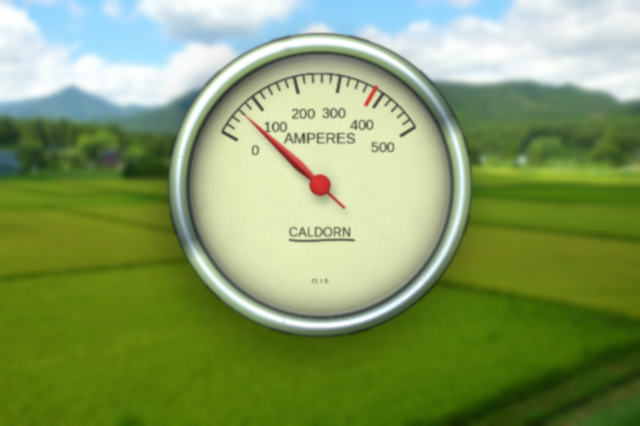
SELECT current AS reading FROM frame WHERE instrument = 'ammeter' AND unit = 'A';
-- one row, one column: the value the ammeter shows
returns 60 A
